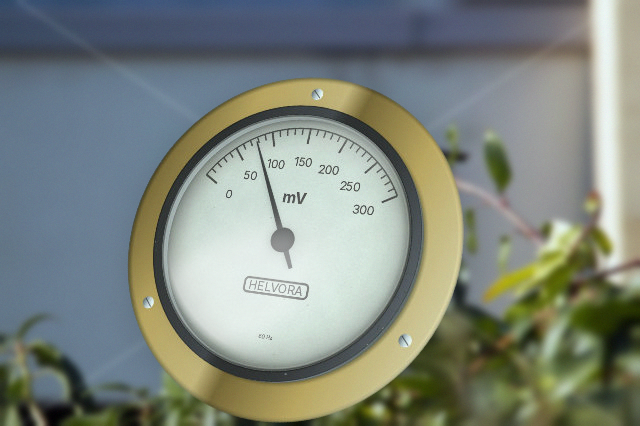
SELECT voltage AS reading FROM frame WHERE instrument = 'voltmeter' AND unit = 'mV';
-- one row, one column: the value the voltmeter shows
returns 80 mV
